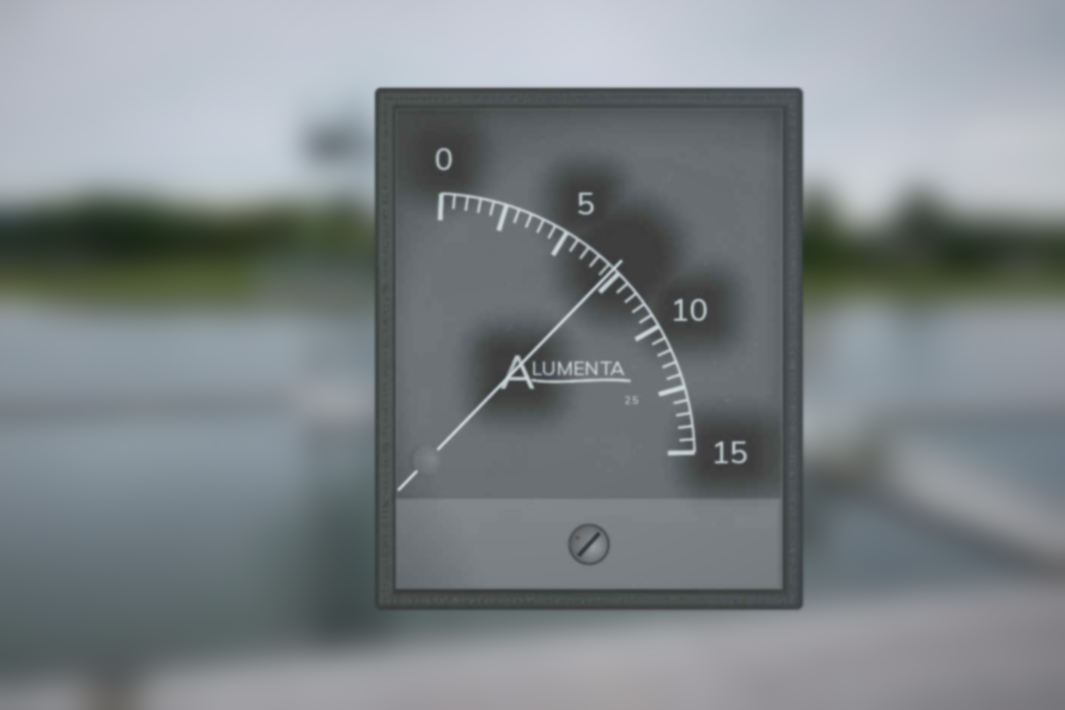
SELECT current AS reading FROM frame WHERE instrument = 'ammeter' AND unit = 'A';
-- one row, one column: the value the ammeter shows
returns 7.25 A
